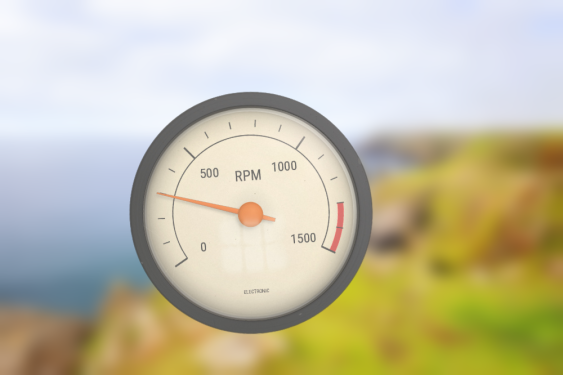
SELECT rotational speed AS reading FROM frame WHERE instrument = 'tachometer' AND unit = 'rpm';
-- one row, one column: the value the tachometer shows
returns 300 rpm
